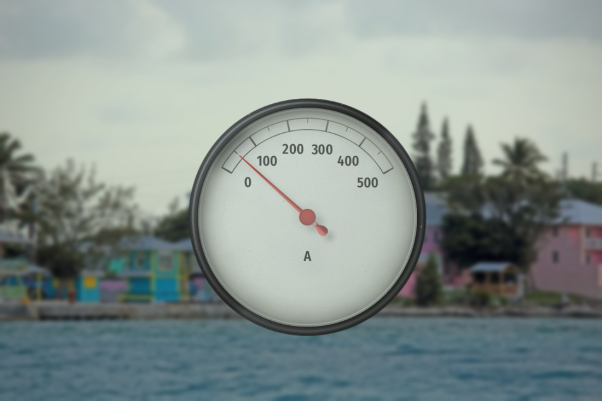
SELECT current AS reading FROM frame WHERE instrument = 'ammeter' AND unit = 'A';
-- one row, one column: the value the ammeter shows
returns 50 A
